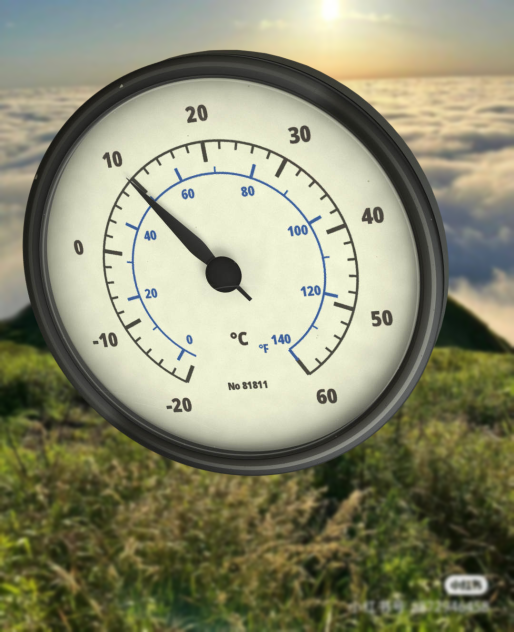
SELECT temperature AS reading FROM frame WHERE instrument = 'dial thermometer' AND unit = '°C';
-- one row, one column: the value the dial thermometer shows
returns 10 °C
